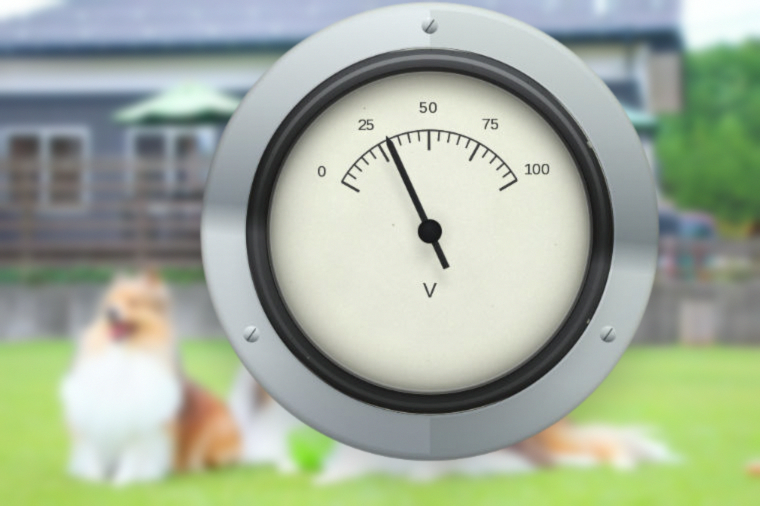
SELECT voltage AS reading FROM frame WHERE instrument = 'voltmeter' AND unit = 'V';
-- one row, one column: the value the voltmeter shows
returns 30 V
